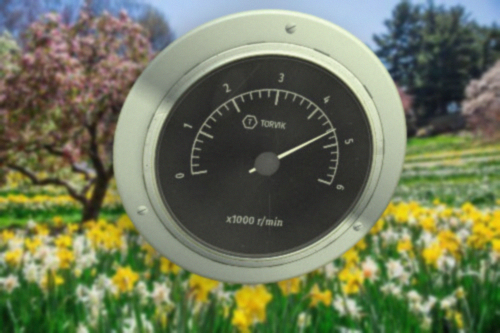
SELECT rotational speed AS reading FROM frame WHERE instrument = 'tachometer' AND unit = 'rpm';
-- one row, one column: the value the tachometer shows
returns 4600 rpm
